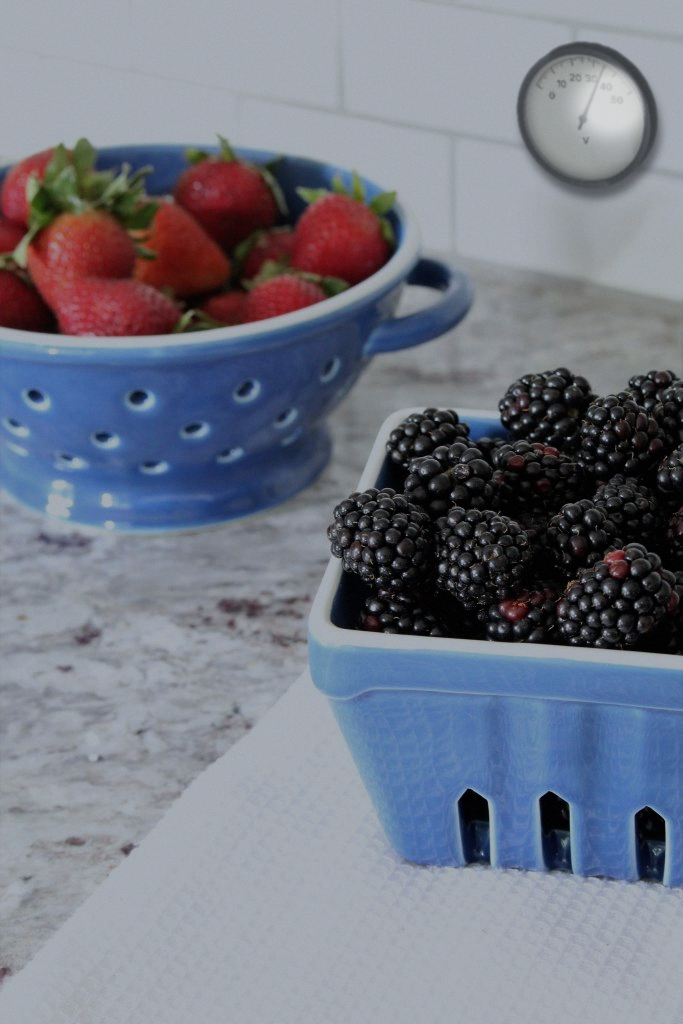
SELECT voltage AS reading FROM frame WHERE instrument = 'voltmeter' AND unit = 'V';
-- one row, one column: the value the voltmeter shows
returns 35 V
